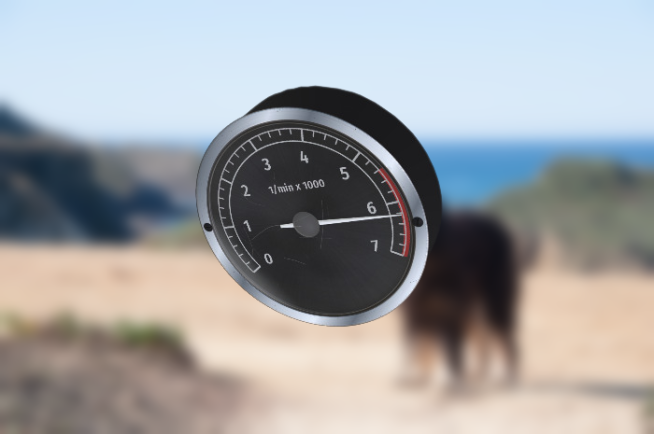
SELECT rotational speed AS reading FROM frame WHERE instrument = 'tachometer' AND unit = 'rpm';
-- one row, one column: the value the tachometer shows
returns 6200 rpm
